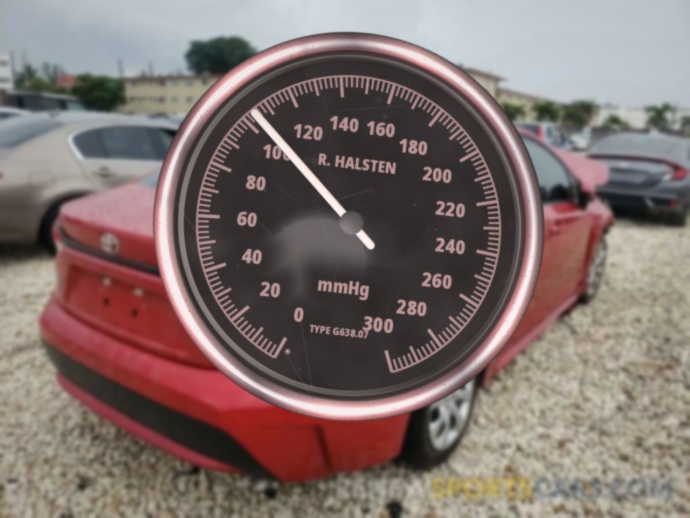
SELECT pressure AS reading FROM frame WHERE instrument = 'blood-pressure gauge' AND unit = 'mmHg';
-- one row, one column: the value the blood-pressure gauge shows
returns 104 mmHg
